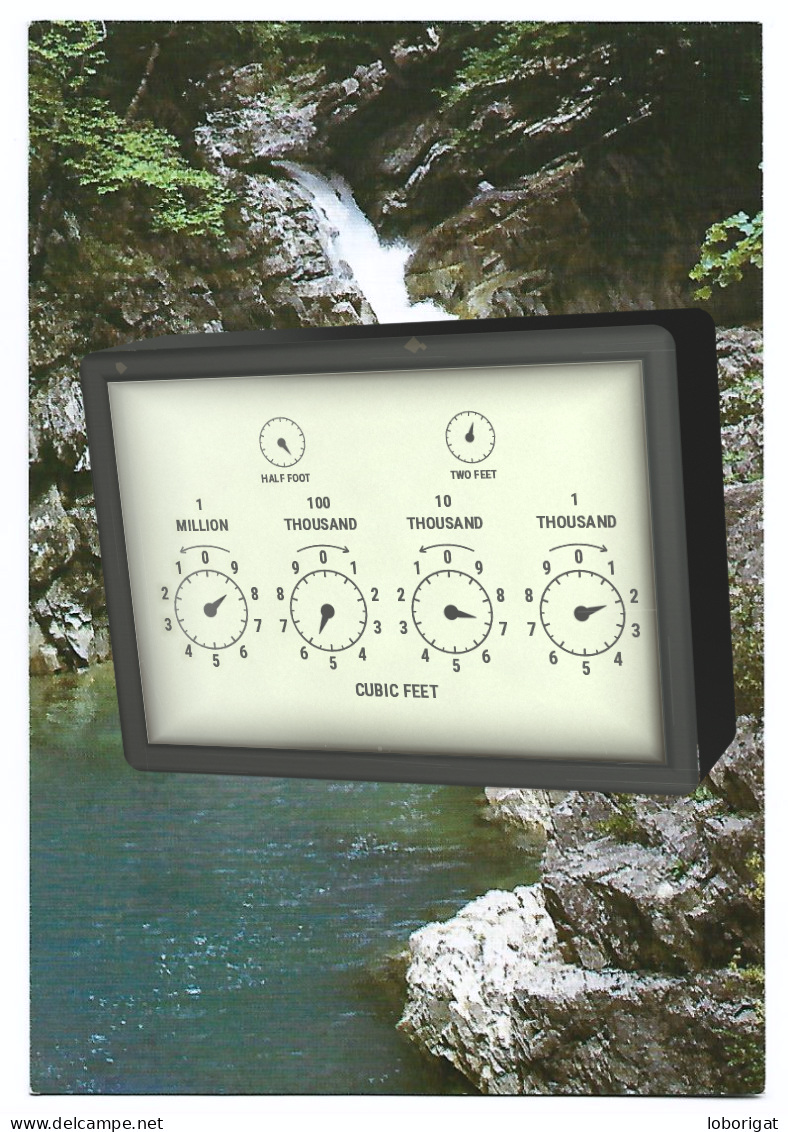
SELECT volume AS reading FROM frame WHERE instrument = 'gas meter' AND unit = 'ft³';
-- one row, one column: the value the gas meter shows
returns 857200 ft³
